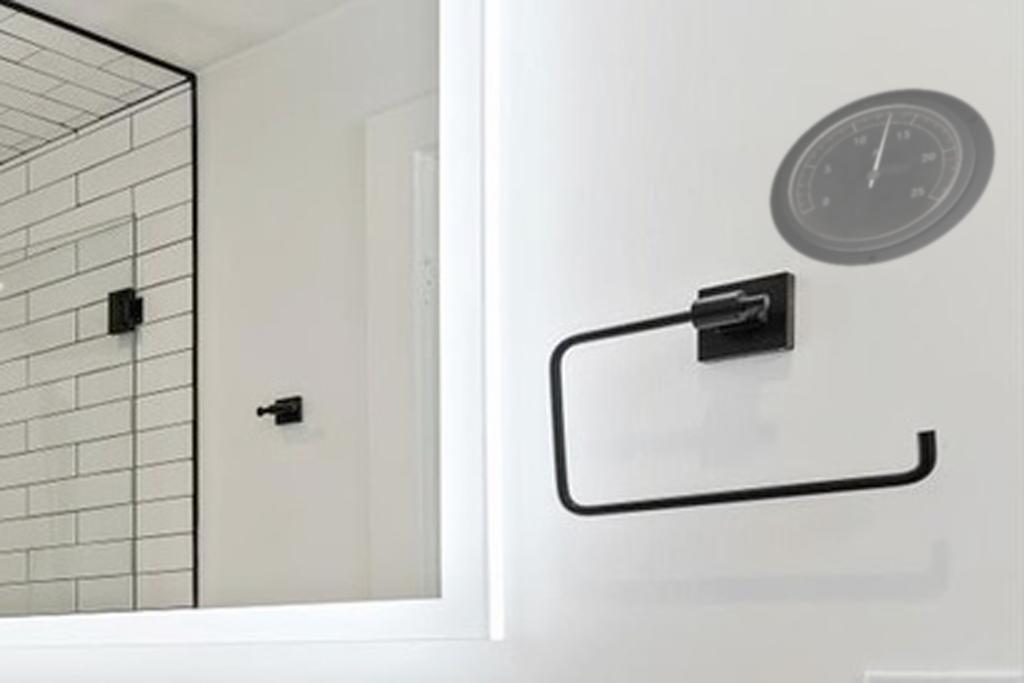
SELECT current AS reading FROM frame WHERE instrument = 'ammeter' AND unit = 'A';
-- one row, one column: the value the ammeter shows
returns 13 A
